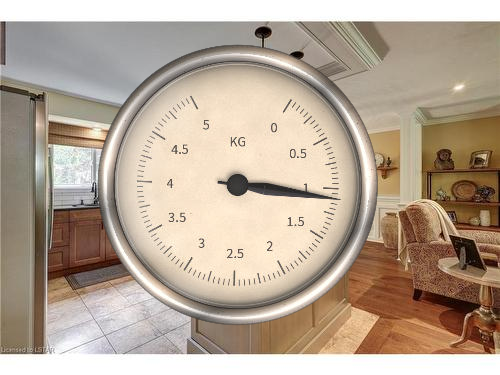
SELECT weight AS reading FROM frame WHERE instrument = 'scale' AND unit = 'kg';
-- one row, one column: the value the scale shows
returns 1.1 kg
